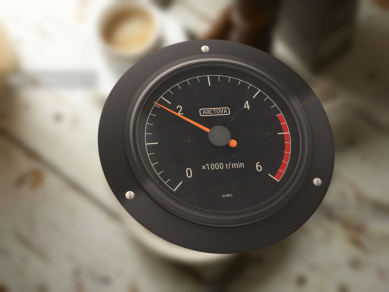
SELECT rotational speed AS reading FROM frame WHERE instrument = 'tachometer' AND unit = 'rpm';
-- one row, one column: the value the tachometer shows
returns 1800 rpm
